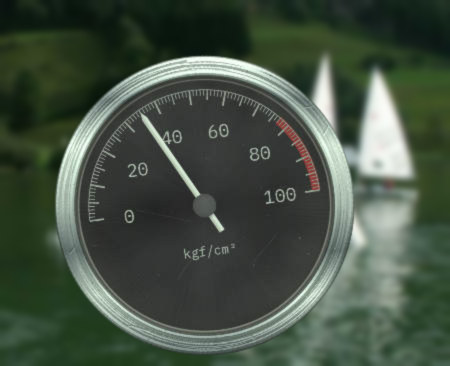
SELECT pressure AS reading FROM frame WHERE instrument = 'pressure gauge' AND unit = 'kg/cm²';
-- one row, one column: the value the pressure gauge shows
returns 35 kg/cm²
